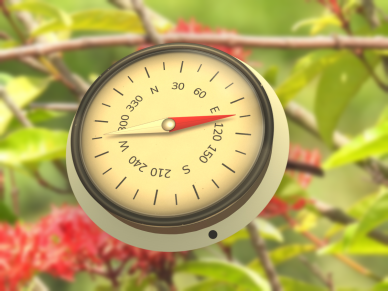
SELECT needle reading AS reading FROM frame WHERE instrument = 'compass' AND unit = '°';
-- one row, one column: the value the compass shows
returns 105 °
